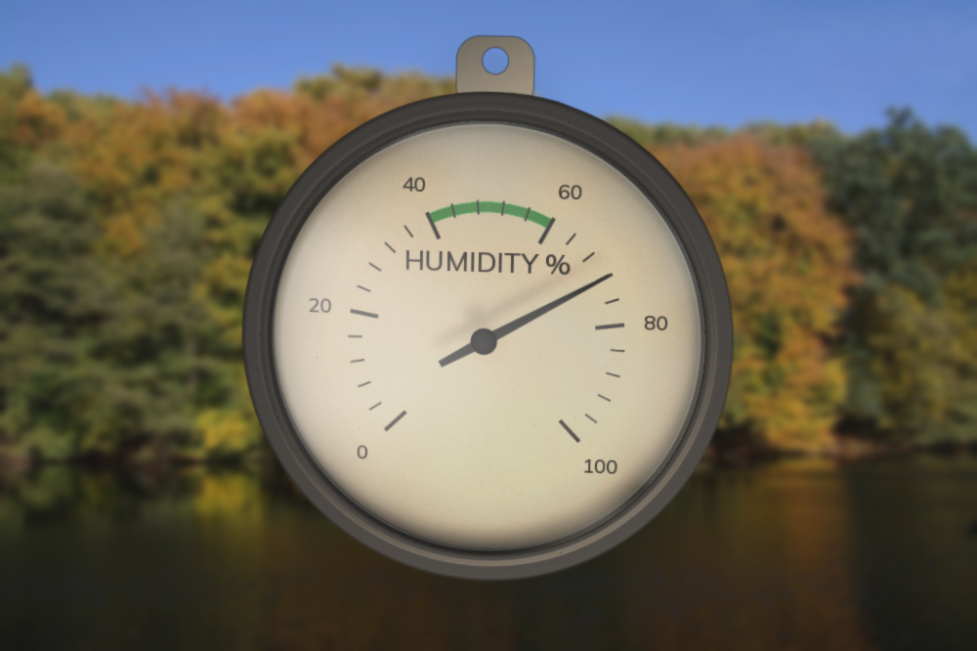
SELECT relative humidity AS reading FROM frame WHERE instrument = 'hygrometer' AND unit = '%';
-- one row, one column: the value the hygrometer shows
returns 72 %
